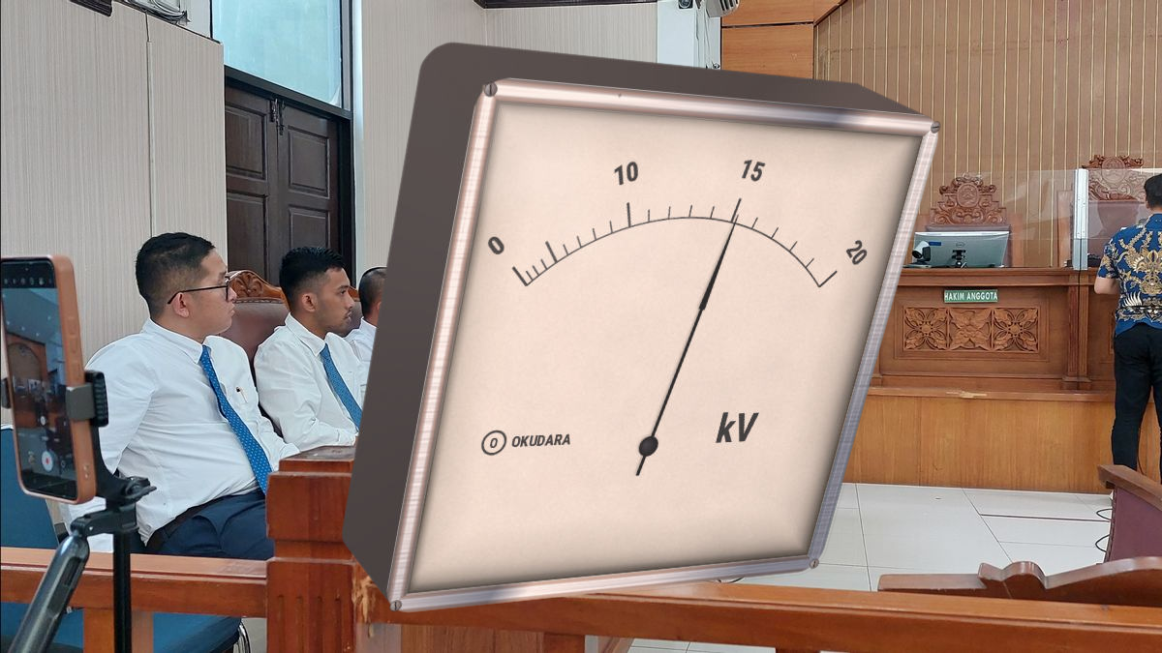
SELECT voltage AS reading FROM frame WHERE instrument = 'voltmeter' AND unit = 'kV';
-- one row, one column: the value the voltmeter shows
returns 15 kV
